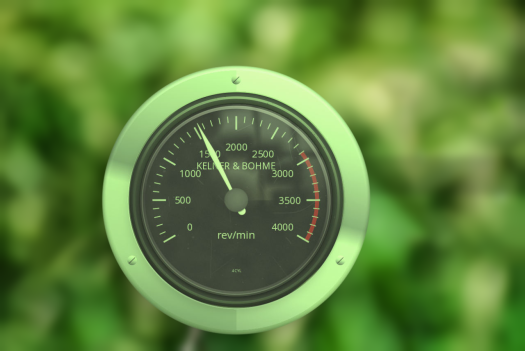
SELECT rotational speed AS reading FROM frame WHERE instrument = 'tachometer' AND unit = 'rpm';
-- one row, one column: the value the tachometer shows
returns 1550 rpm
